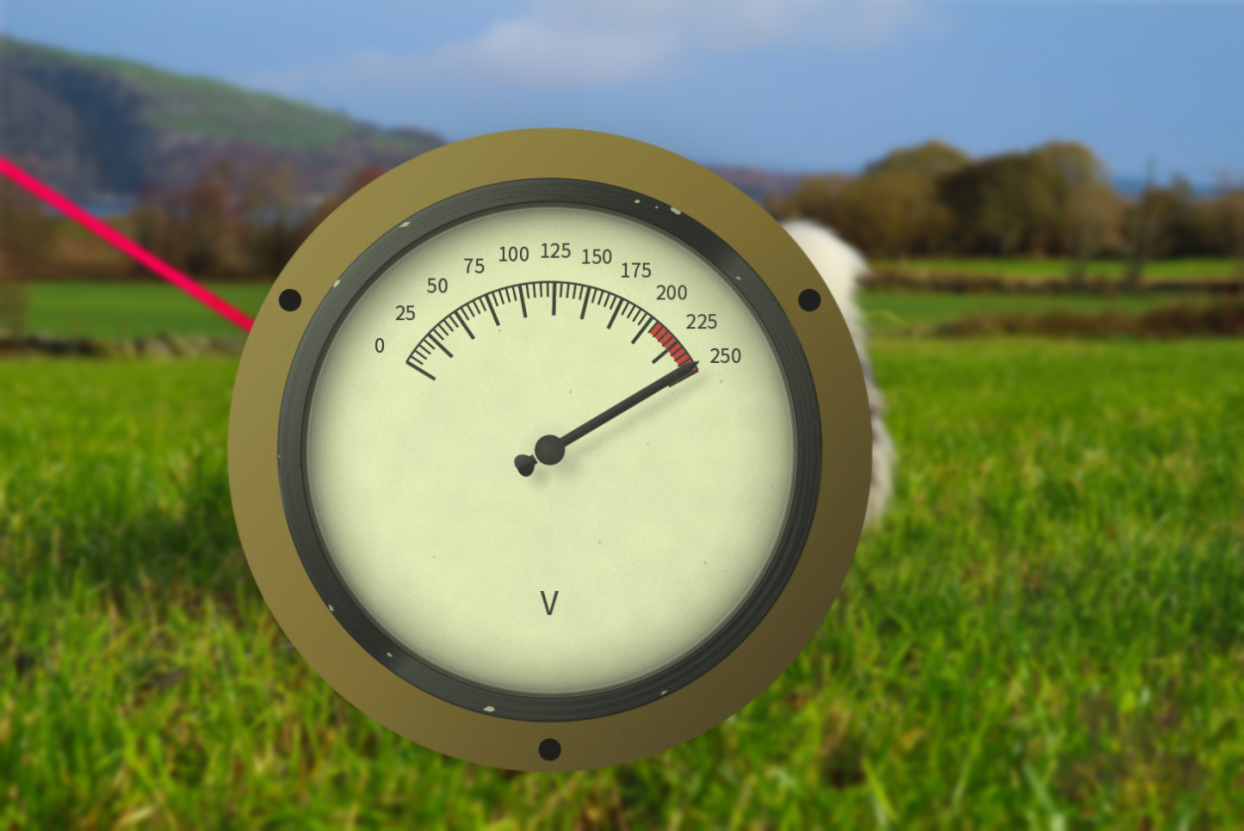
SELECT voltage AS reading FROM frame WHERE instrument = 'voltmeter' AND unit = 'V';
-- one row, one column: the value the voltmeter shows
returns 245 V
